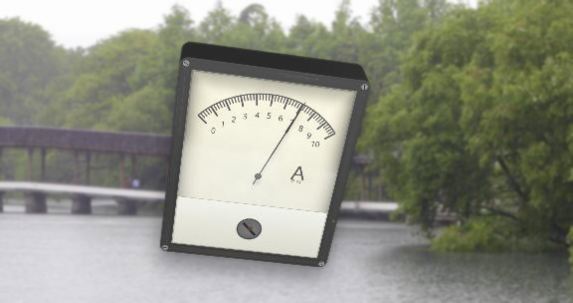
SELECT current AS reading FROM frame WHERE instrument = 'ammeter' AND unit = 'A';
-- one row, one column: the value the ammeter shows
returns 7 A
